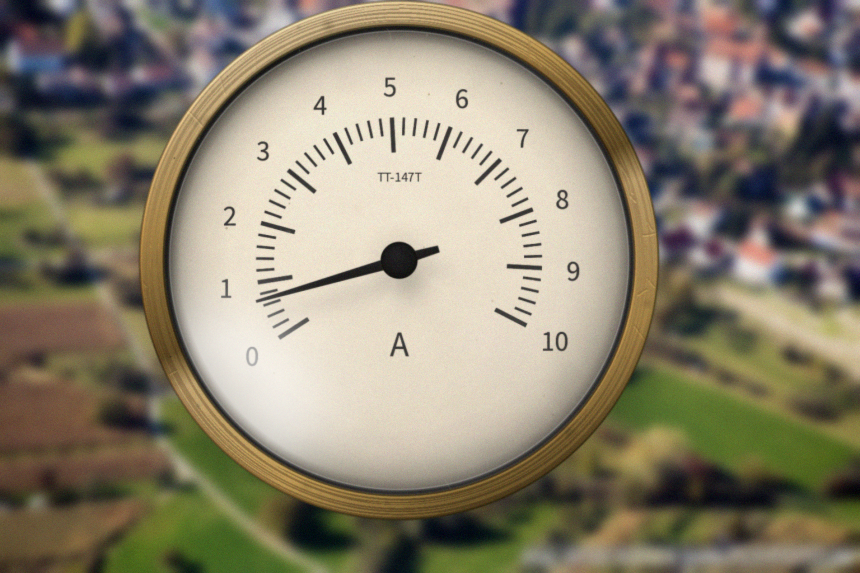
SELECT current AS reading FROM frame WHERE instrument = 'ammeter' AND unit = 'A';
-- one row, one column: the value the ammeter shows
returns 0.7 A
